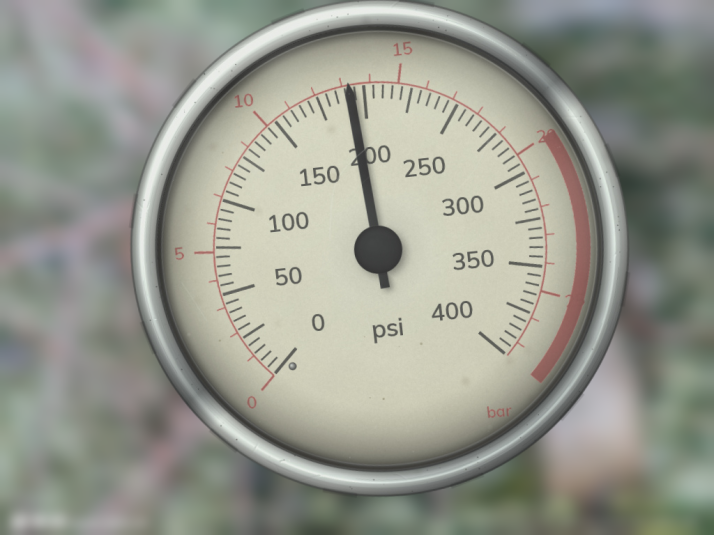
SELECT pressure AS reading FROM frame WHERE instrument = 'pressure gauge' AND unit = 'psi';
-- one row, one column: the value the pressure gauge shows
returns 192.5 psi
